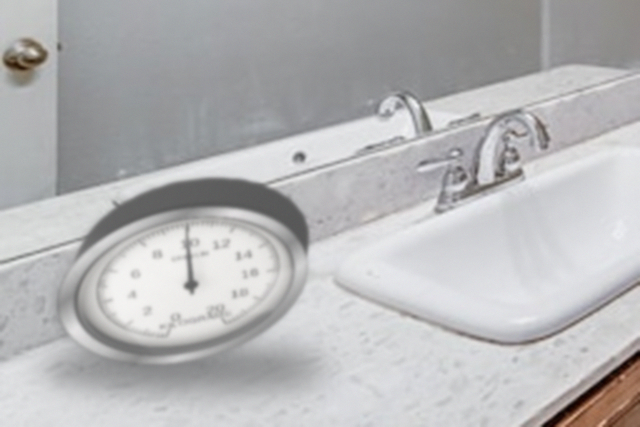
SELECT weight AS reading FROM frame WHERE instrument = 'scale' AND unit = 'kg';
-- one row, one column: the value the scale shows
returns 10 kg
